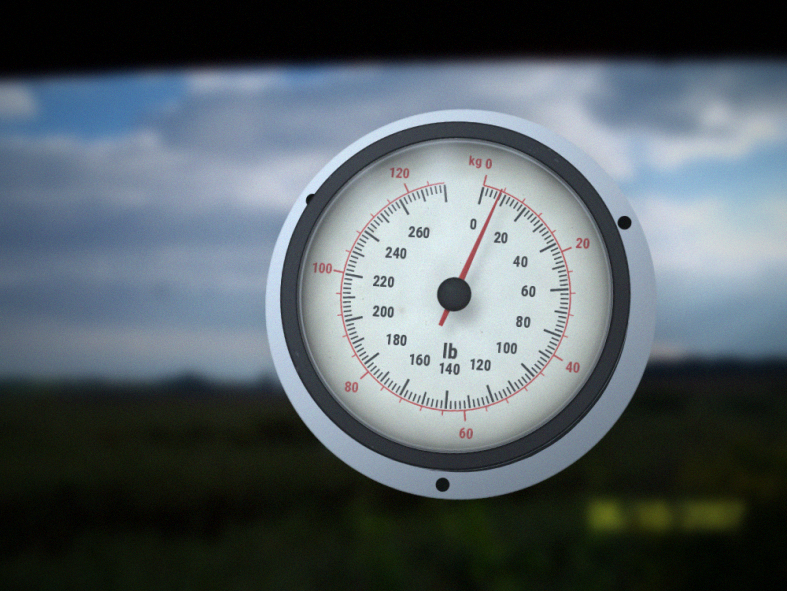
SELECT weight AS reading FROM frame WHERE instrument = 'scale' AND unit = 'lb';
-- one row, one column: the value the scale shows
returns 8 lb
